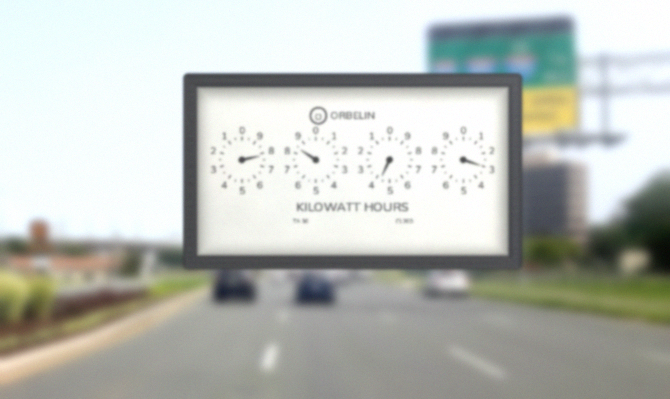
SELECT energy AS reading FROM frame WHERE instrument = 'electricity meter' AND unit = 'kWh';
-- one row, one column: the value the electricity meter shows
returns 7843 kWh
